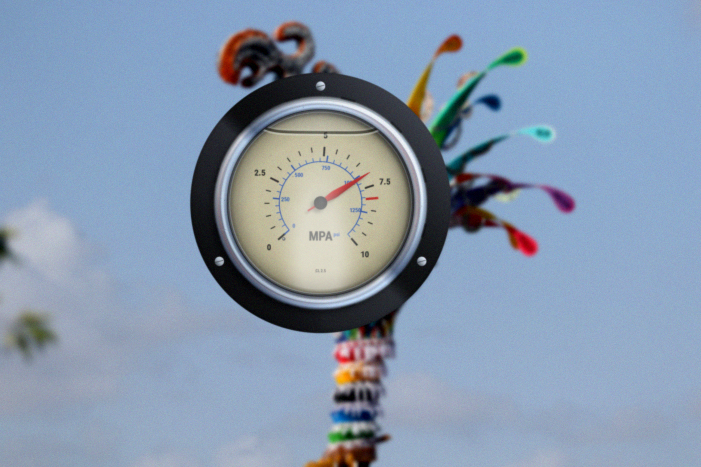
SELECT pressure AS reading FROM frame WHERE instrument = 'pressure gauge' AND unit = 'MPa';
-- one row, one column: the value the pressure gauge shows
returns 7 MPa
